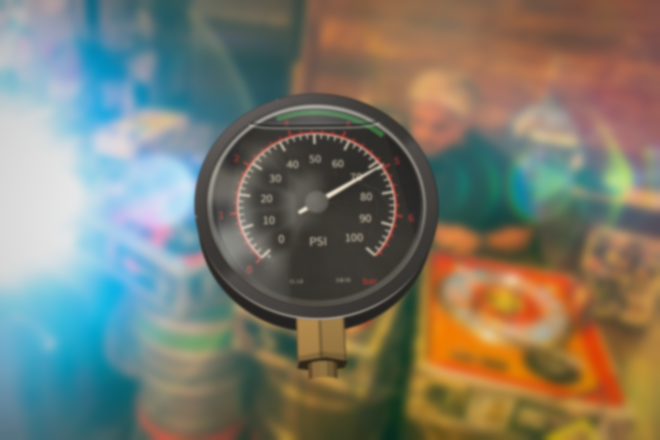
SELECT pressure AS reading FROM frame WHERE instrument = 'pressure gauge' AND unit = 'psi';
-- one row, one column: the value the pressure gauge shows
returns 72 psi
